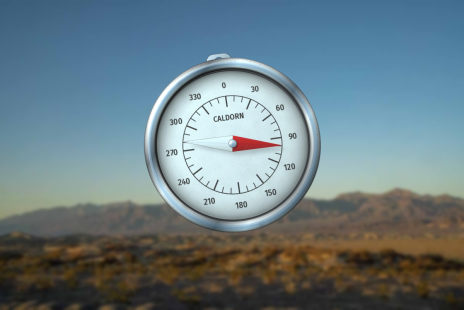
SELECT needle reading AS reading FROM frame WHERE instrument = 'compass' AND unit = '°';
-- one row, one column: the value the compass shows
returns 100 °
